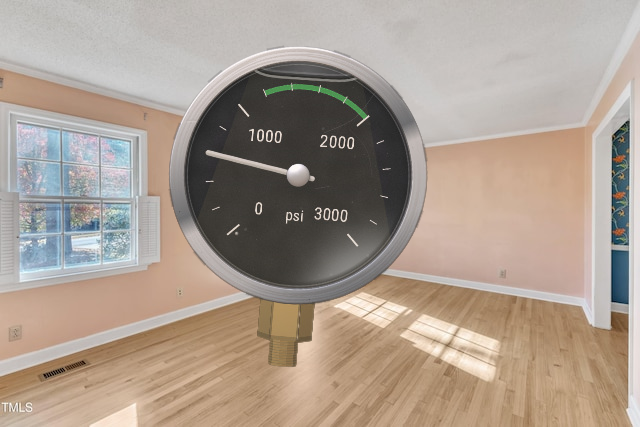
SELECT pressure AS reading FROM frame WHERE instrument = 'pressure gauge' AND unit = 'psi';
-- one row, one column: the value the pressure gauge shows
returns 600 psi
